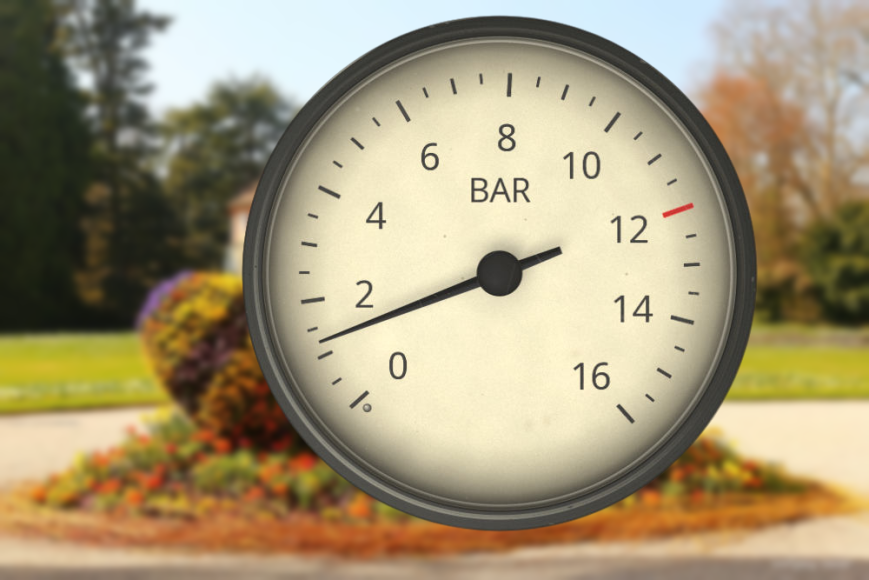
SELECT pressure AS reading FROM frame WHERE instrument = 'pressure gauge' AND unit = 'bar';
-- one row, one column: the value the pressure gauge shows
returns 1.25 bar
